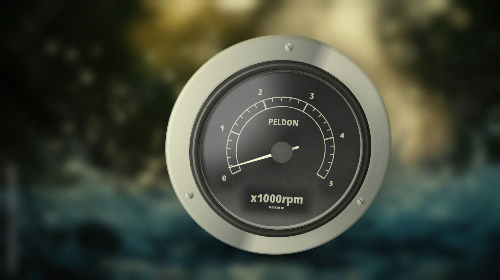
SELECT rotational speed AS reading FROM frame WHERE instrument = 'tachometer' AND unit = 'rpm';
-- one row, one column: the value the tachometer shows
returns 200 rpm
